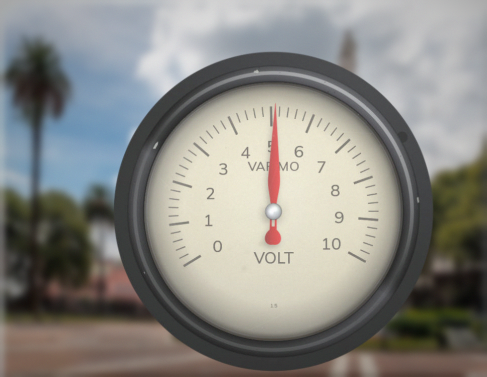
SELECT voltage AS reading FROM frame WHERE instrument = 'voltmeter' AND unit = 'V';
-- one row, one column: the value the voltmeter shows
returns 5.1 V
